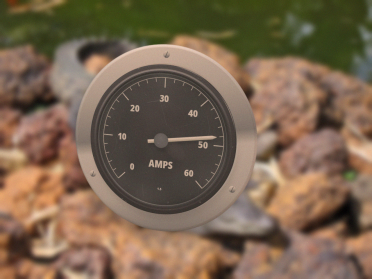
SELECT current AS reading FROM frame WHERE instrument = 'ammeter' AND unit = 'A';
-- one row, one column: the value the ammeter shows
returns 48 A
